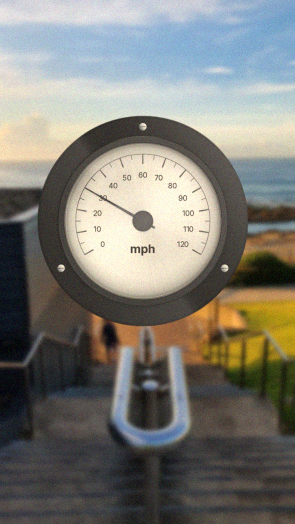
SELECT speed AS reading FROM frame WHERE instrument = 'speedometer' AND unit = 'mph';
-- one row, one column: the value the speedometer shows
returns 30 mph
